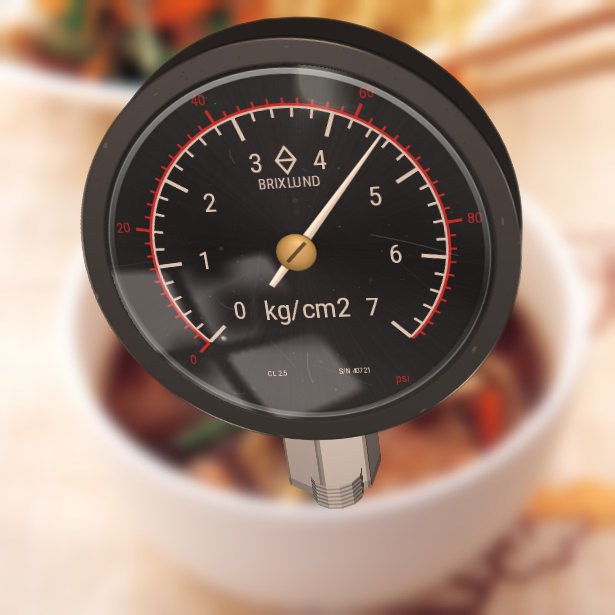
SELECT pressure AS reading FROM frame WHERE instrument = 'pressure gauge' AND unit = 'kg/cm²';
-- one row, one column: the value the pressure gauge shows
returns 4.5 kg/cm²
